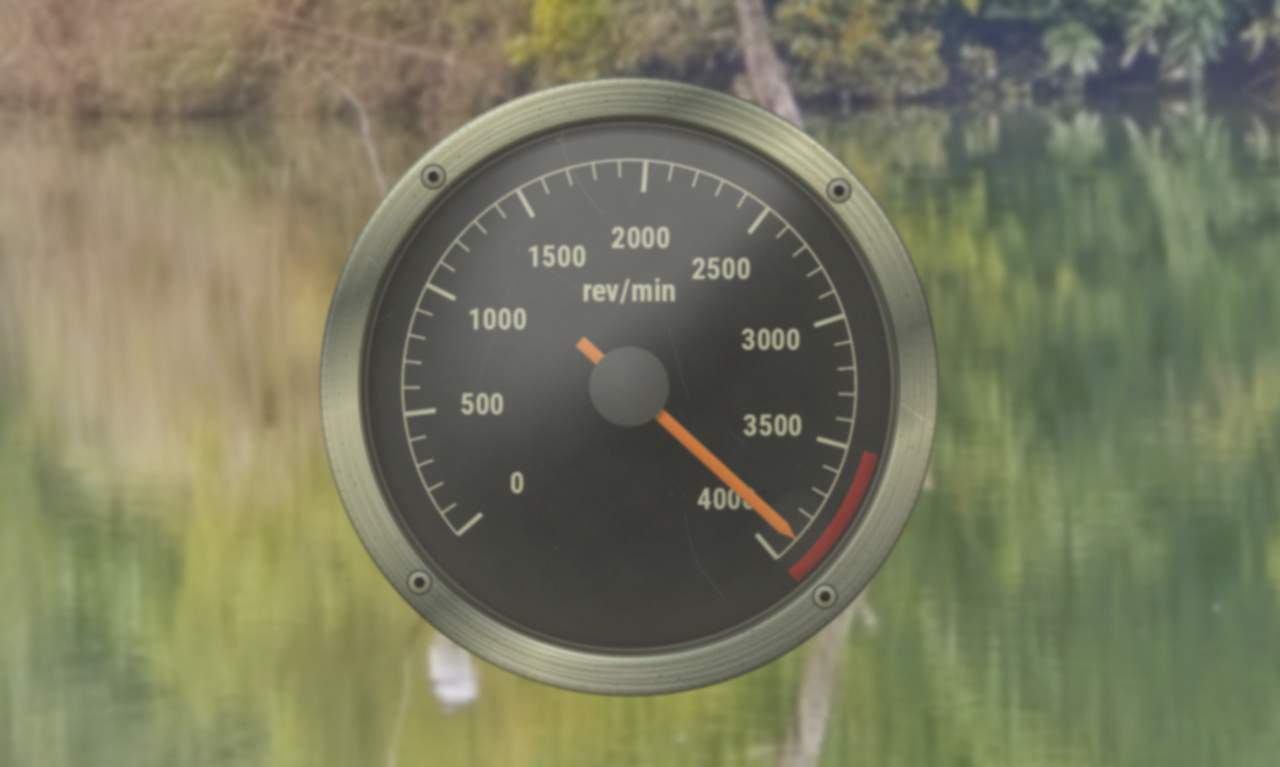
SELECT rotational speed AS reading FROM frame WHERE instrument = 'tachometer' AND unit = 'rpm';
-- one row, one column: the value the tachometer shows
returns 3900 rpm
